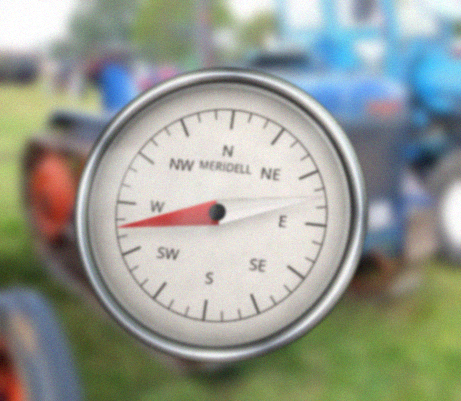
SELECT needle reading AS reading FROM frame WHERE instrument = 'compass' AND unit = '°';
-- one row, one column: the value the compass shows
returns 255 °
